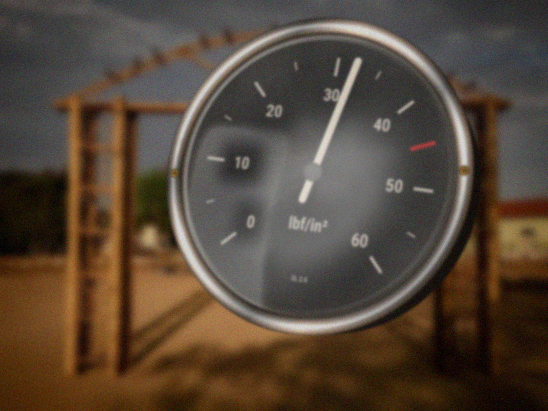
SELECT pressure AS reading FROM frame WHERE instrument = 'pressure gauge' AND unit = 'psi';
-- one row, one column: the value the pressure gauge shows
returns 32.5 psi
